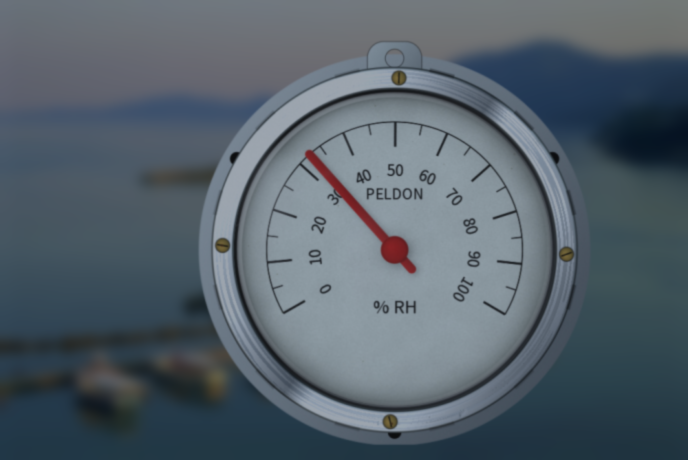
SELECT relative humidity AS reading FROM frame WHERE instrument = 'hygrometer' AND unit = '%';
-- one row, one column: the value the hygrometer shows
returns 32.5 %
